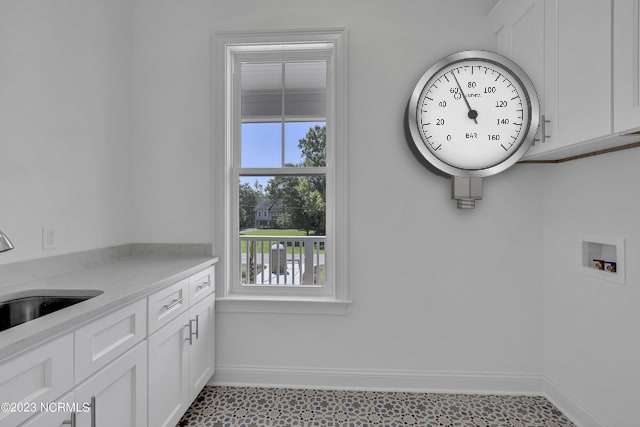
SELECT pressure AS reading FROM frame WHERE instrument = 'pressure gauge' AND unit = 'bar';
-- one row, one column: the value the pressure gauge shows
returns 65 bar
